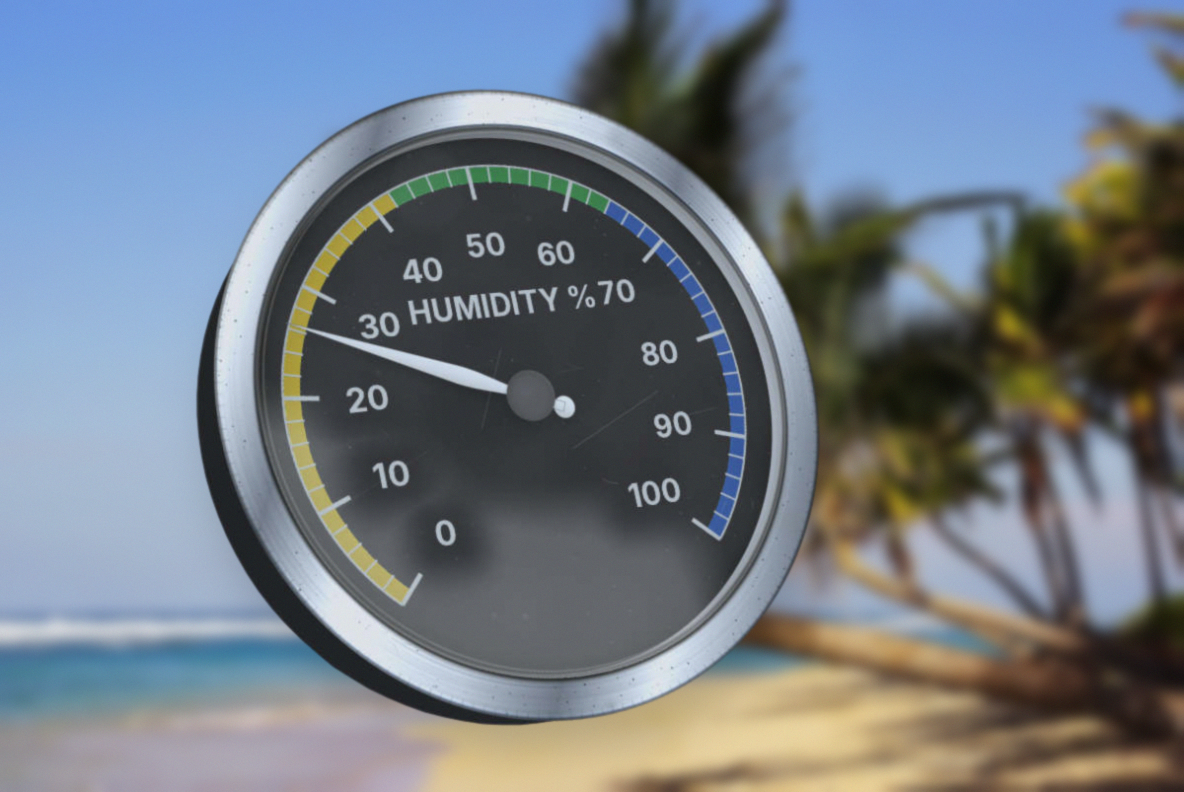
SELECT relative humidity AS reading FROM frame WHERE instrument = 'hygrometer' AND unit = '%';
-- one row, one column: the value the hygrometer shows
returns 26 %
